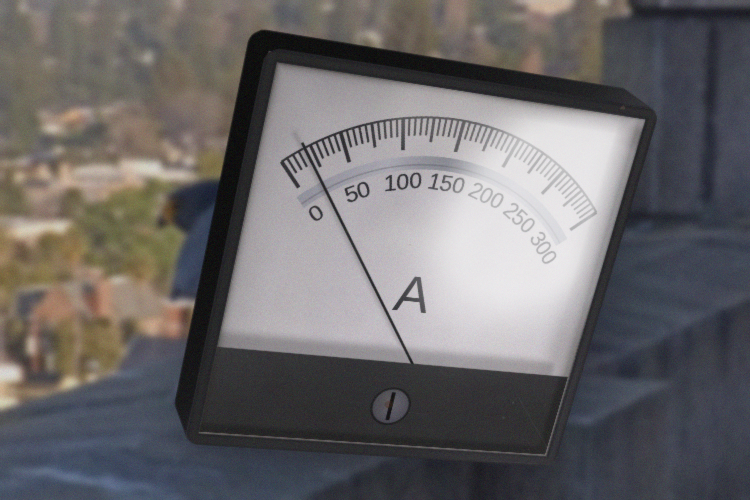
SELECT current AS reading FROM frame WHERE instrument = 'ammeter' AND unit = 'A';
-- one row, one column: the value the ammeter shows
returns 20 A
